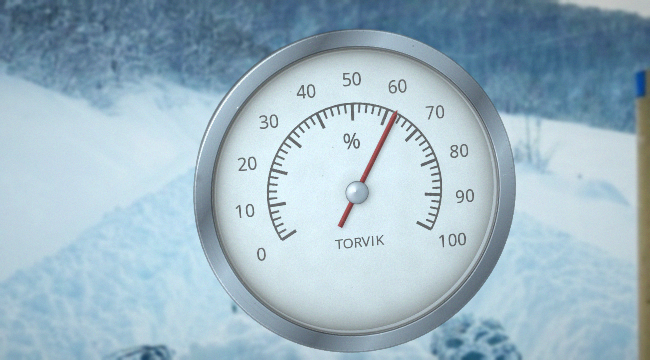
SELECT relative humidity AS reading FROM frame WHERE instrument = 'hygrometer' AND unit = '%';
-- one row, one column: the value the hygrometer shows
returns 62 %
